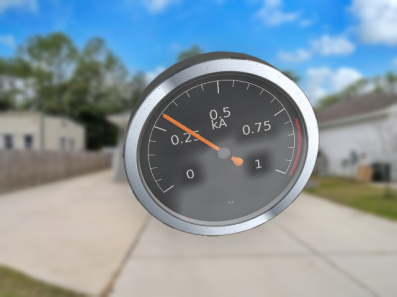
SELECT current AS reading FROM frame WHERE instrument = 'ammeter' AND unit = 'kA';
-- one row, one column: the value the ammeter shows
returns 0.3 kA
